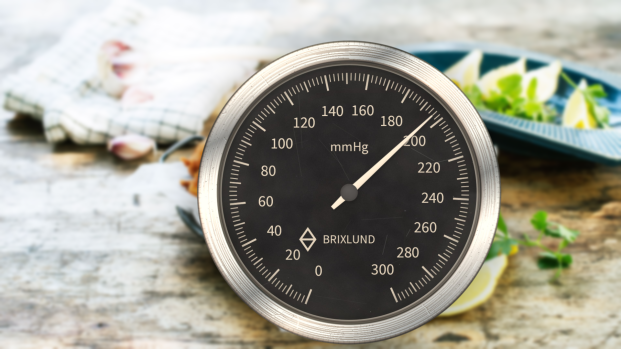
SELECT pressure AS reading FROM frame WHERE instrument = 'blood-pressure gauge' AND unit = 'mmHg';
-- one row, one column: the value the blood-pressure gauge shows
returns 196 mmHg
